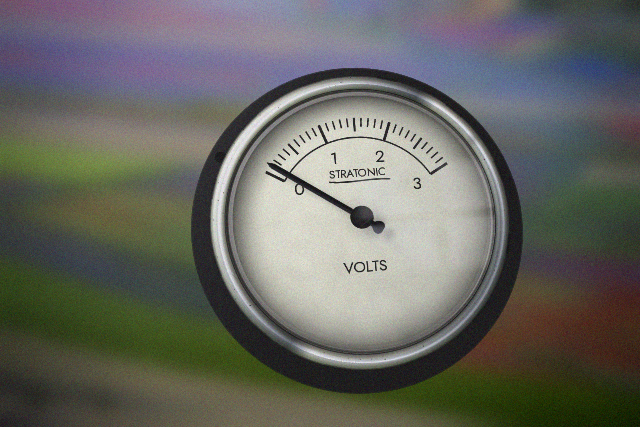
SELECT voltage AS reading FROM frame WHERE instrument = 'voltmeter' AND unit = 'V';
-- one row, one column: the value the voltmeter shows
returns 0.1 V
